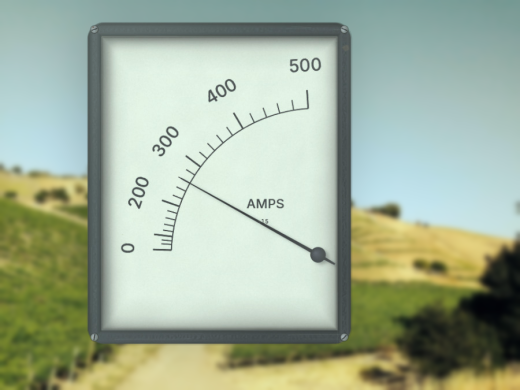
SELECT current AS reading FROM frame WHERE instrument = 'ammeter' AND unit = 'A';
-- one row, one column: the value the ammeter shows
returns 260 A
